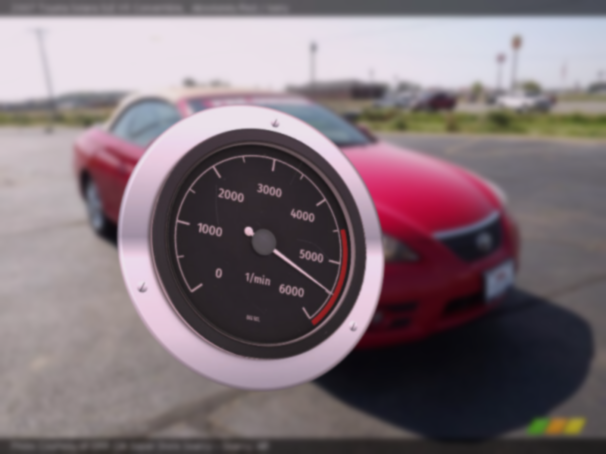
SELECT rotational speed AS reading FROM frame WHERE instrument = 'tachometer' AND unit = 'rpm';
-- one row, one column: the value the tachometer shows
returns 5500 rpm
